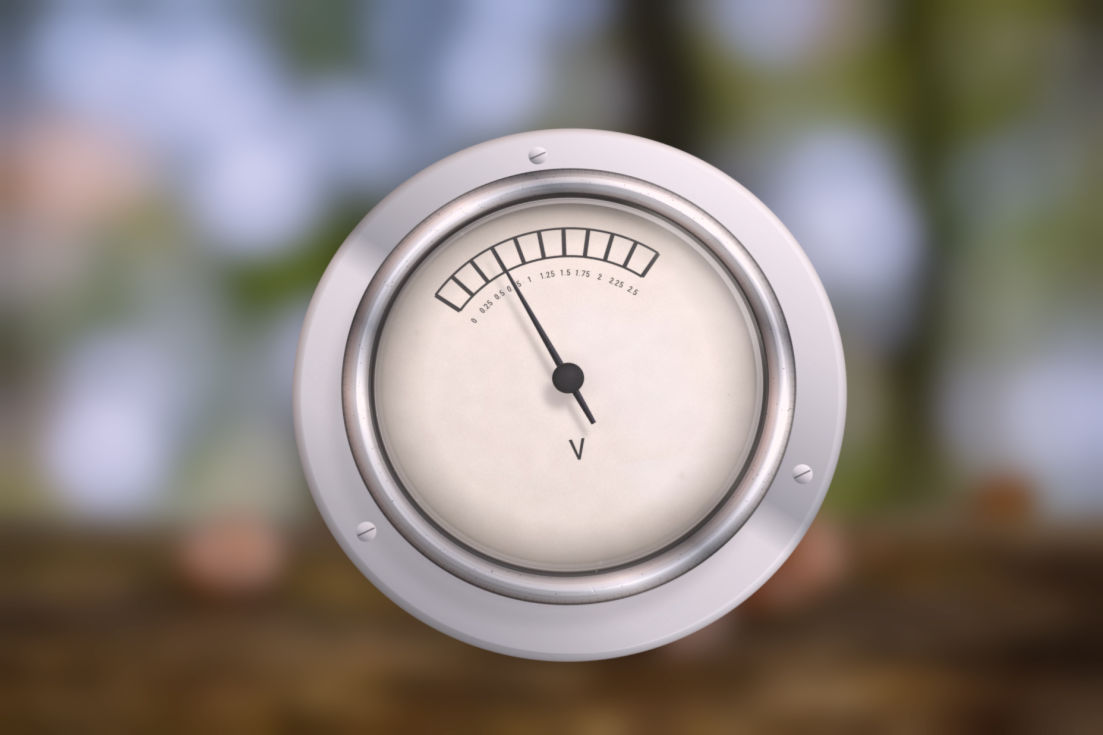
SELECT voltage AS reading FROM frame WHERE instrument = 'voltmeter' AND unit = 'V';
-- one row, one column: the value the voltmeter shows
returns 0.75 V
